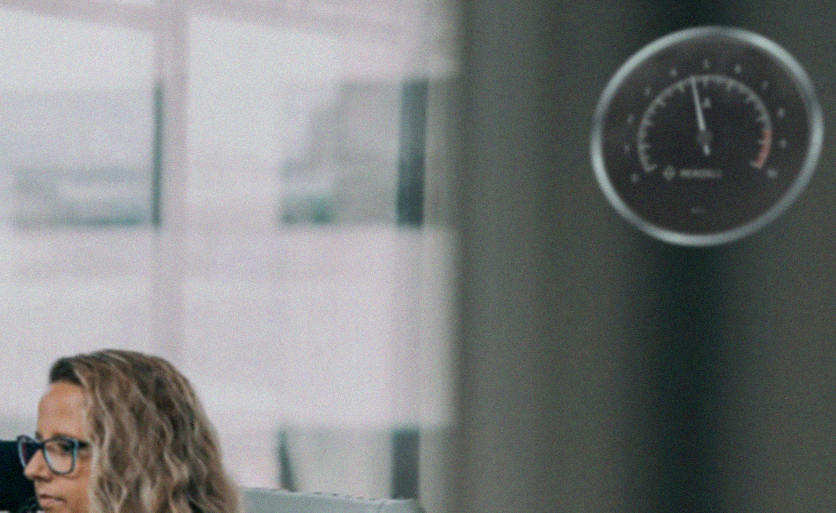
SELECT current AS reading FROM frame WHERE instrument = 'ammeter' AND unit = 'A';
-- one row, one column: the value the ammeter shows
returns 4.5 A
